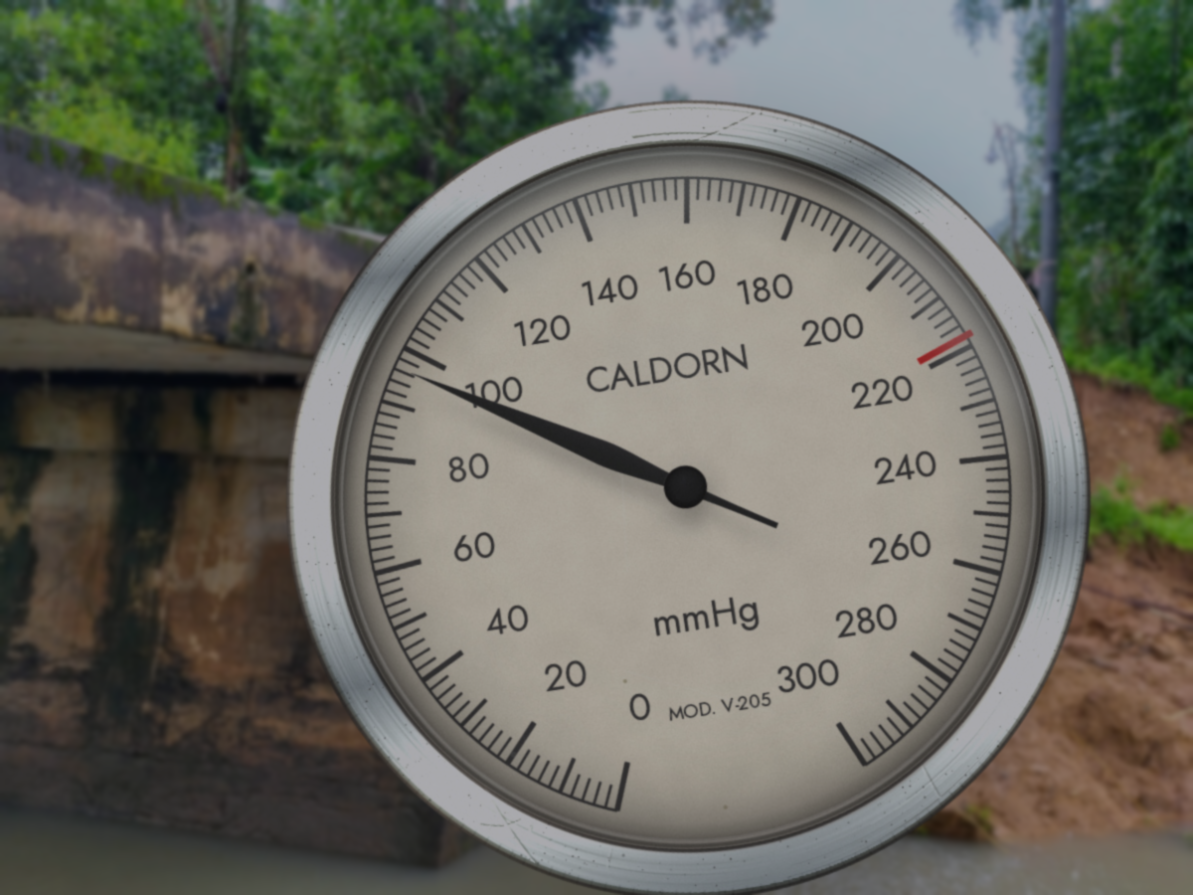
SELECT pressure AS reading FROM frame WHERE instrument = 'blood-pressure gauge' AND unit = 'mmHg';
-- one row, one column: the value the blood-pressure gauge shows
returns 96 mmHg
